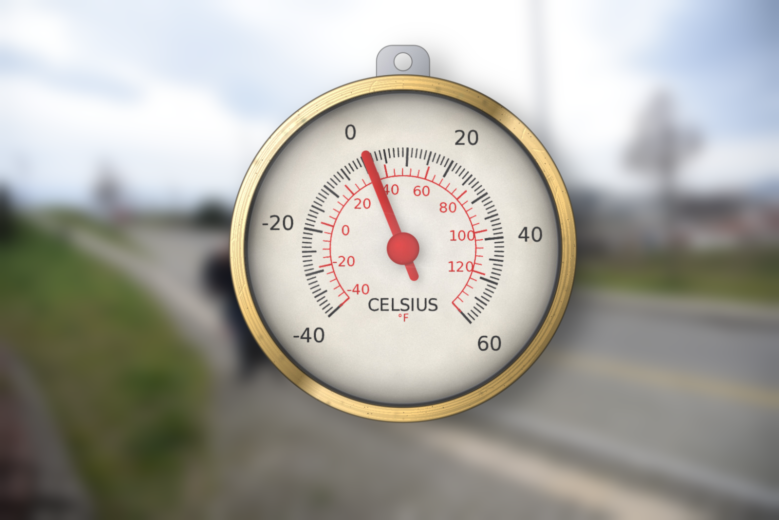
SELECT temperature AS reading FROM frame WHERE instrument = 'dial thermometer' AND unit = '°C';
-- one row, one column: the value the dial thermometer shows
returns 1 °C
